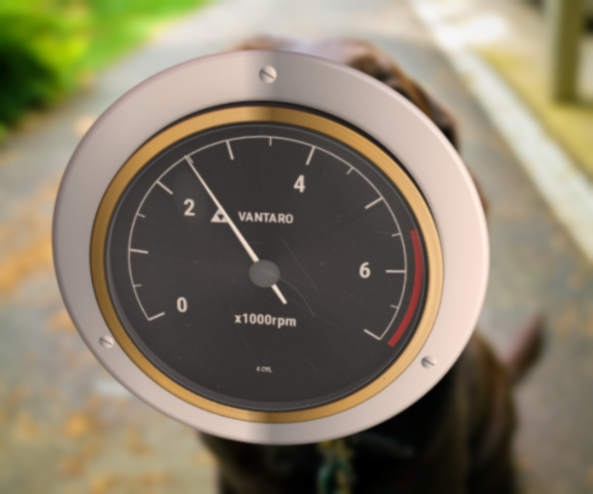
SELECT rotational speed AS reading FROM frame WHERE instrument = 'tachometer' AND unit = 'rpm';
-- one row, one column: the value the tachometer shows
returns 2500 rpm
